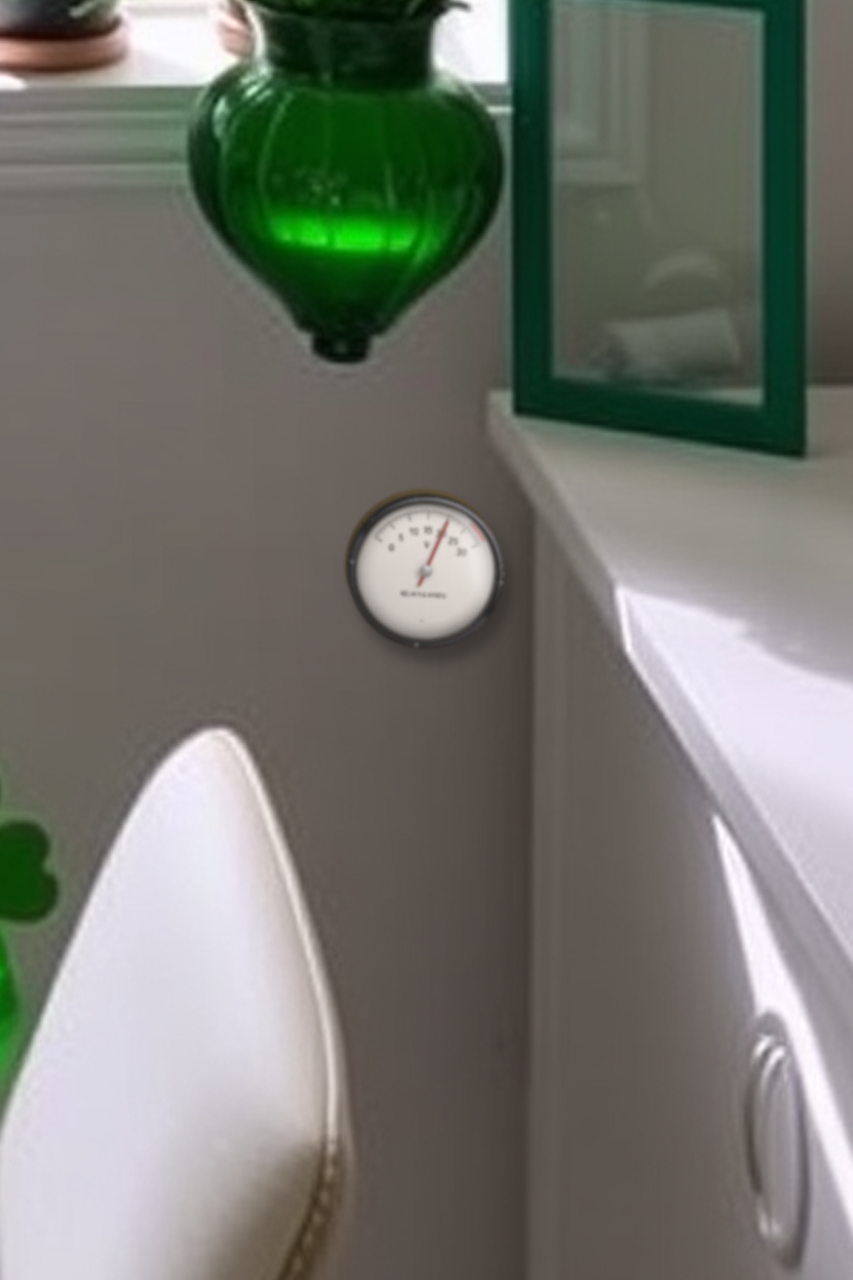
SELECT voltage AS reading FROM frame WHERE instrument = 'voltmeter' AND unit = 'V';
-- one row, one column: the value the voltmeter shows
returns 20 V
